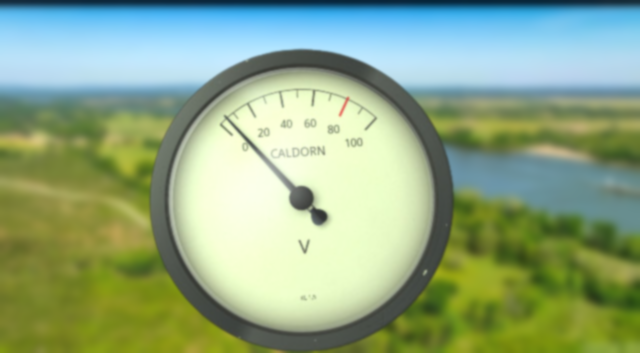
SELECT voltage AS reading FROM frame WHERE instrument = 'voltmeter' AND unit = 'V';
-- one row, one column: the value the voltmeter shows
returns 5 V
